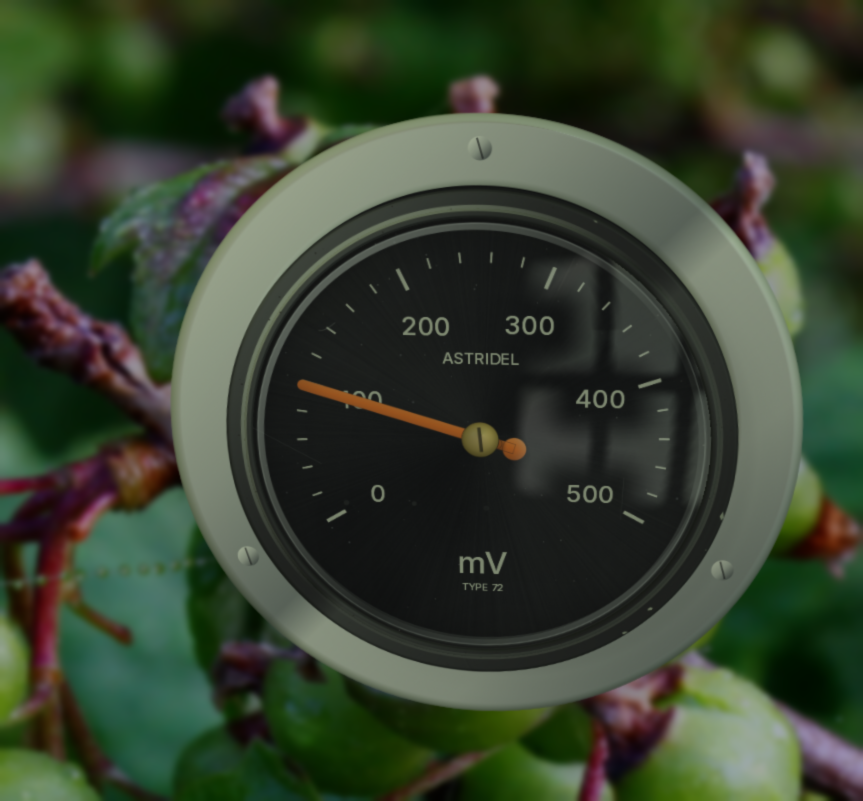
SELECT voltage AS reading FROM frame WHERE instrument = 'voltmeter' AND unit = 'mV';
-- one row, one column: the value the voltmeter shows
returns 100 mV
